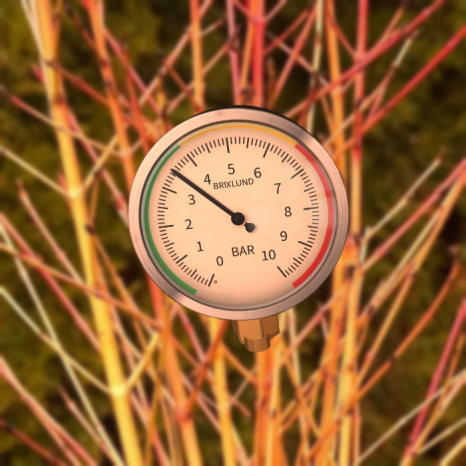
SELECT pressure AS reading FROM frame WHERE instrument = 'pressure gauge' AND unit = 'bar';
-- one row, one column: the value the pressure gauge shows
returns 3.5 bar
